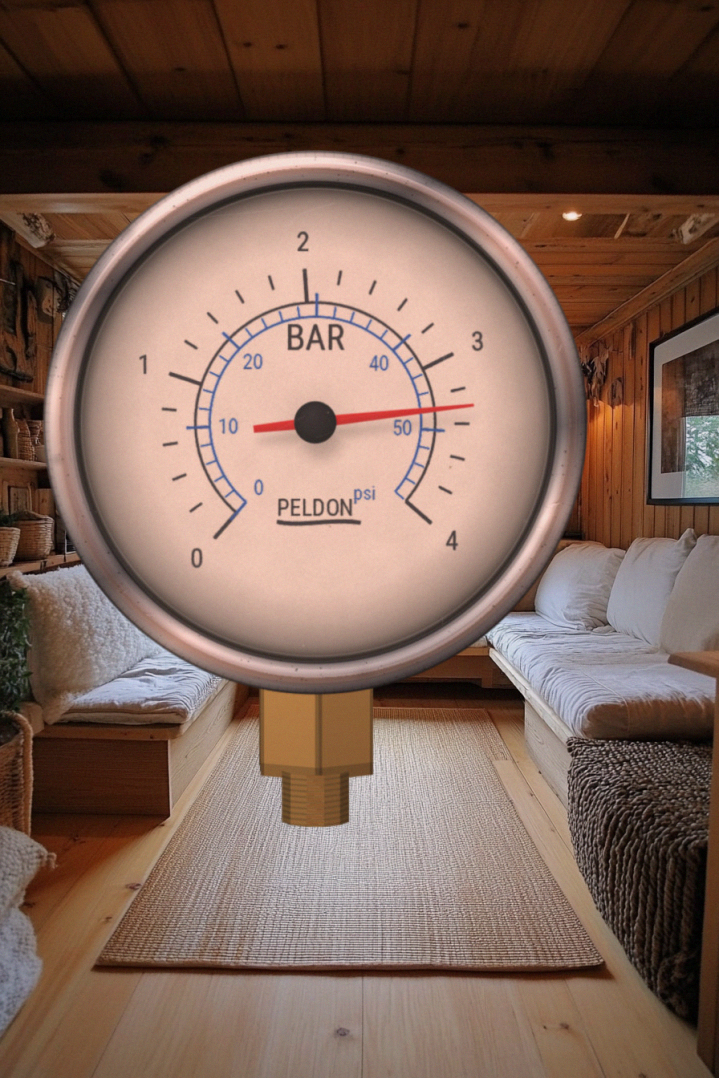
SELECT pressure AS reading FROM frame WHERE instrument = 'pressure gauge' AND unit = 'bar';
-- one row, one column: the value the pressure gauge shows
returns 3.3 bar
